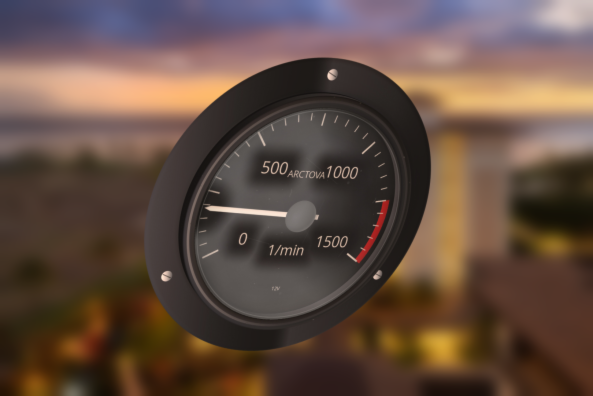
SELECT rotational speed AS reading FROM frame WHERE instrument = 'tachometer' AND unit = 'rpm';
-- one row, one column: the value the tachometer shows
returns 200 rpm
